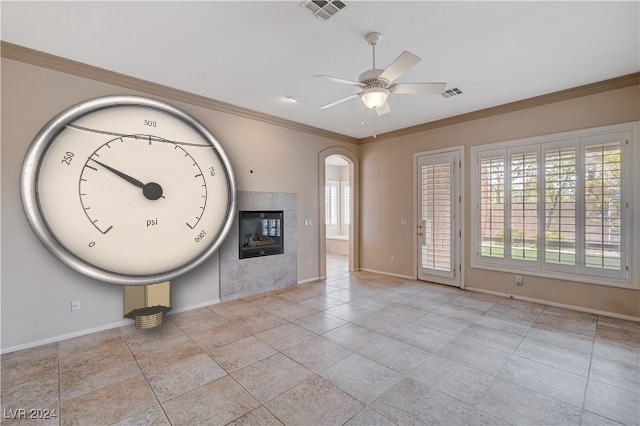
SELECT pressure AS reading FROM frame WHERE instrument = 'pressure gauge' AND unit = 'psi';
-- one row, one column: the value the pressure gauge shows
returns 275 psi
